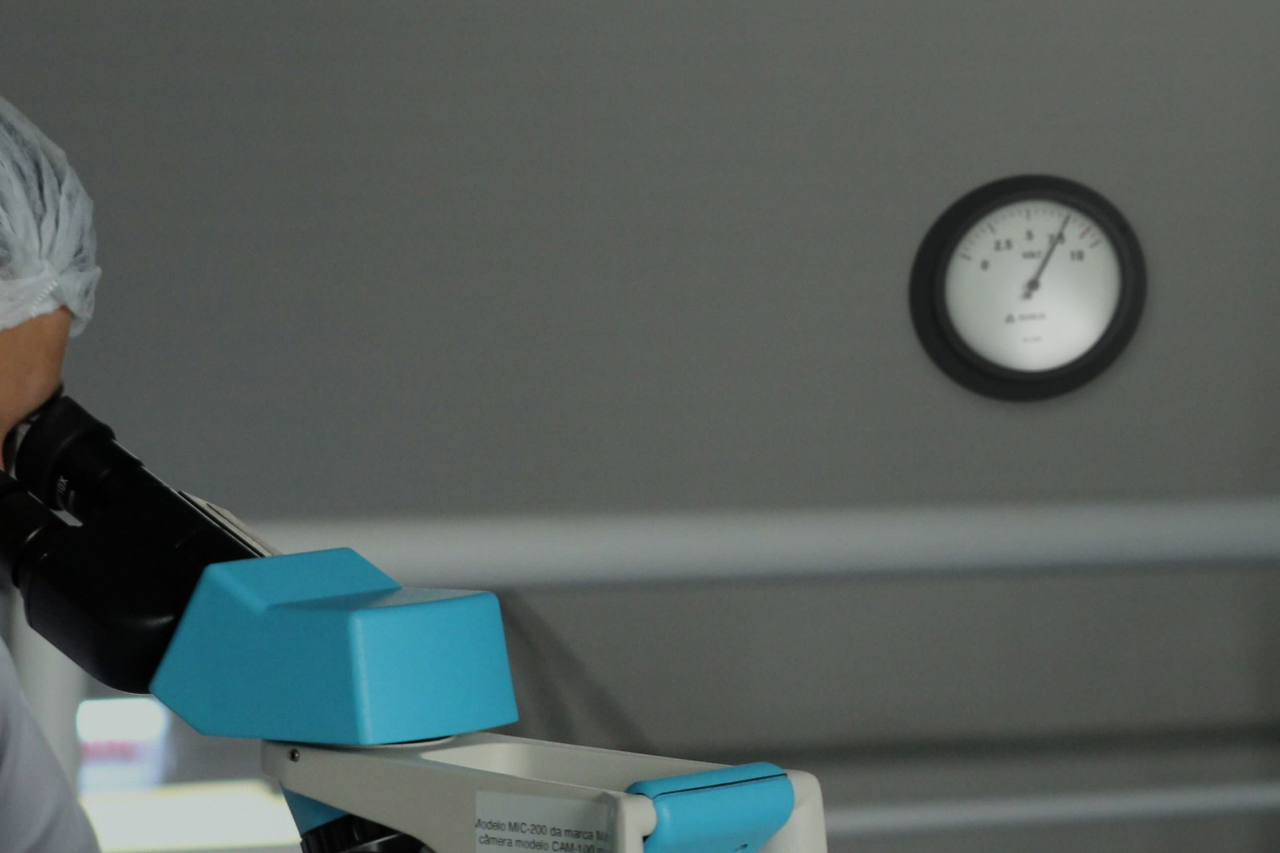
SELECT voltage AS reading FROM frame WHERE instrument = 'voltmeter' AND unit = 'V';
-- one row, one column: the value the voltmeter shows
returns 7.5 V
